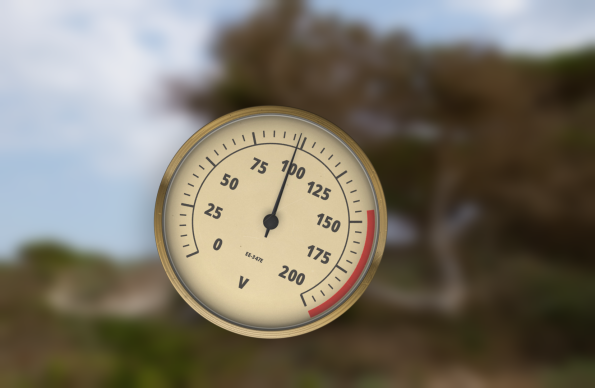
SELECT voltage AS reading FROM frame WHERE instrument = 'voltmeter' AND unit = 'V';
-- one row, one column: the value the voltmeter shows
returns 97.5 V
